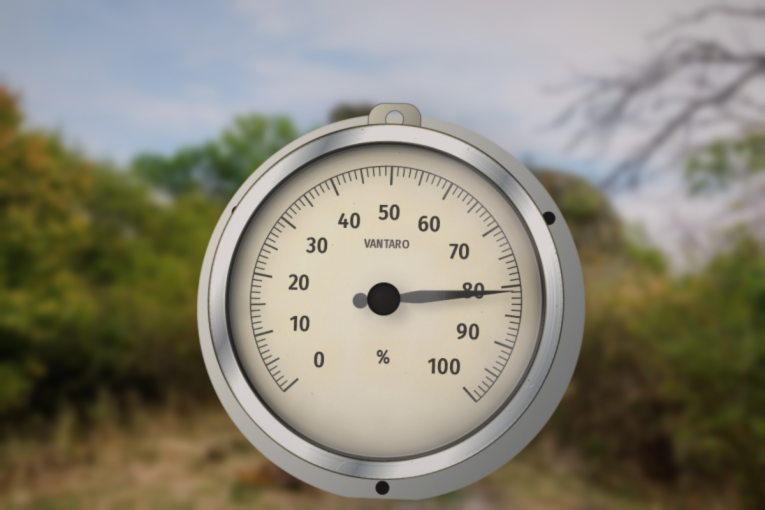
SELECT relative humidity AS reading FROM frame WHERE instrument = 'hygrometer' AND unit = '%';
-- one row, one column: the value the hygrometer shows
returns 81 %
